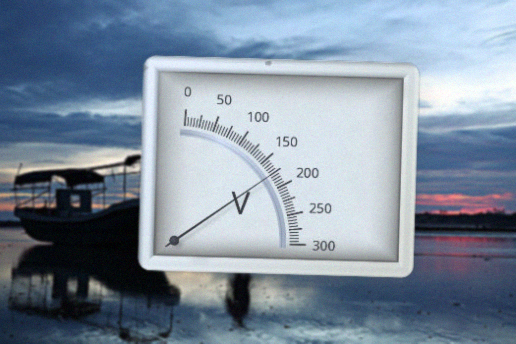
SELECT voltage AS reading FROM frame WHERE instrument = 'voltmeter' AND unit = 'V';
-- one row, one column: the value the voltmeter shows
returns 175 V
